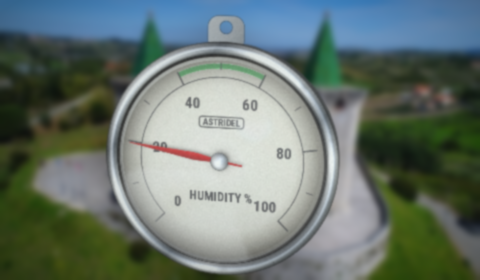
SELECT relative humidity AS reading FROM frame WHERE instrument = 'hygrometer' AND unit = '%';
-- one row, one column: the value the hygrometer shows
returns 20 %
